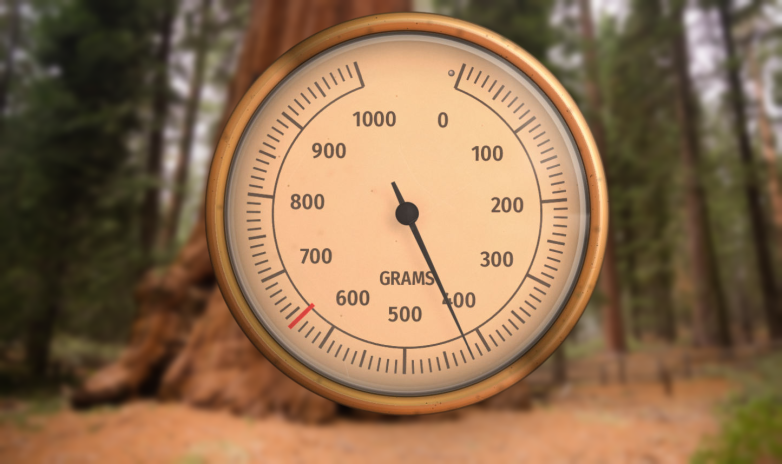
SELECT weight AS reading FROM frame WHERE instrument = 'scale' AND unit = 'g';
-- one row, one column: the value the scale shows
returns 420 g
